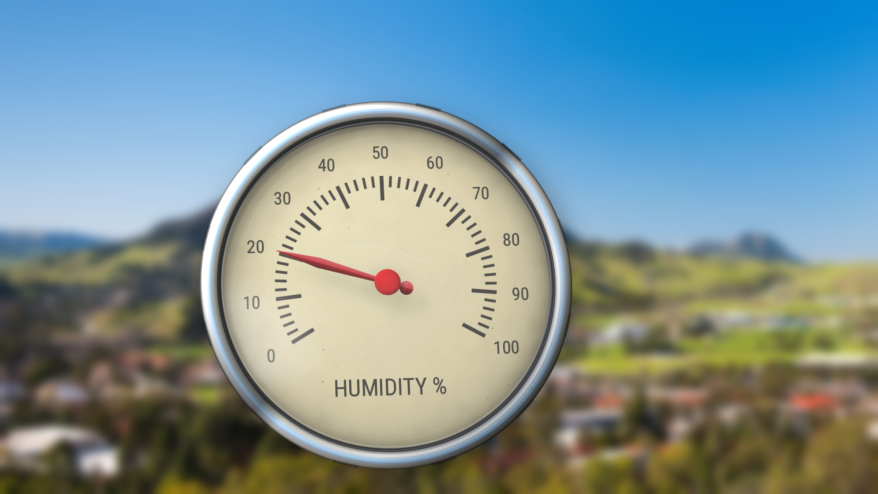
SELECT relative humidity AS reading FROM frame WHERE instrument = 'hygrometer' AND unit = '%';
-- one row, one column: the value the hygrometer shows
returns 20 %
